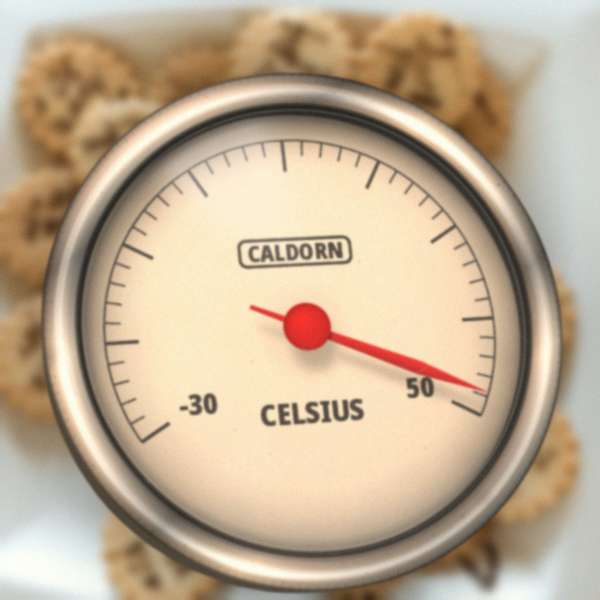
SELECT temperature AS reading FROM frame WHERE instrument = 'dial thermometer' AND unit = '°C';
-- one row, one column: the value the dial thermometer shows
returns 48 °C
